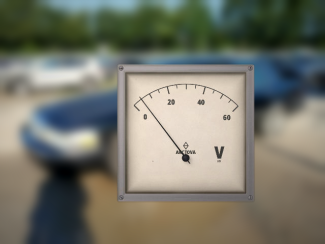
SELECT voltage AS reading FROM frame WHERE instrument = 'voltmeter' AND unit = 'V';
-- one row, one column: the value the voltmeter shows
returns 5 V
